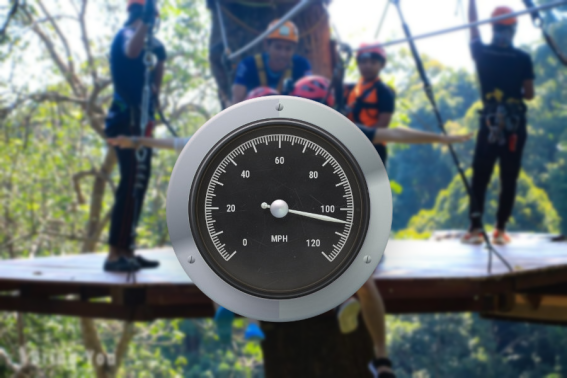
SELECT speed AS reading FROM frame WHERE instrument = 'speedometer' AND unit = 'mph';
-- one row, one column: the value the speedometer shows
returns 105 mph
